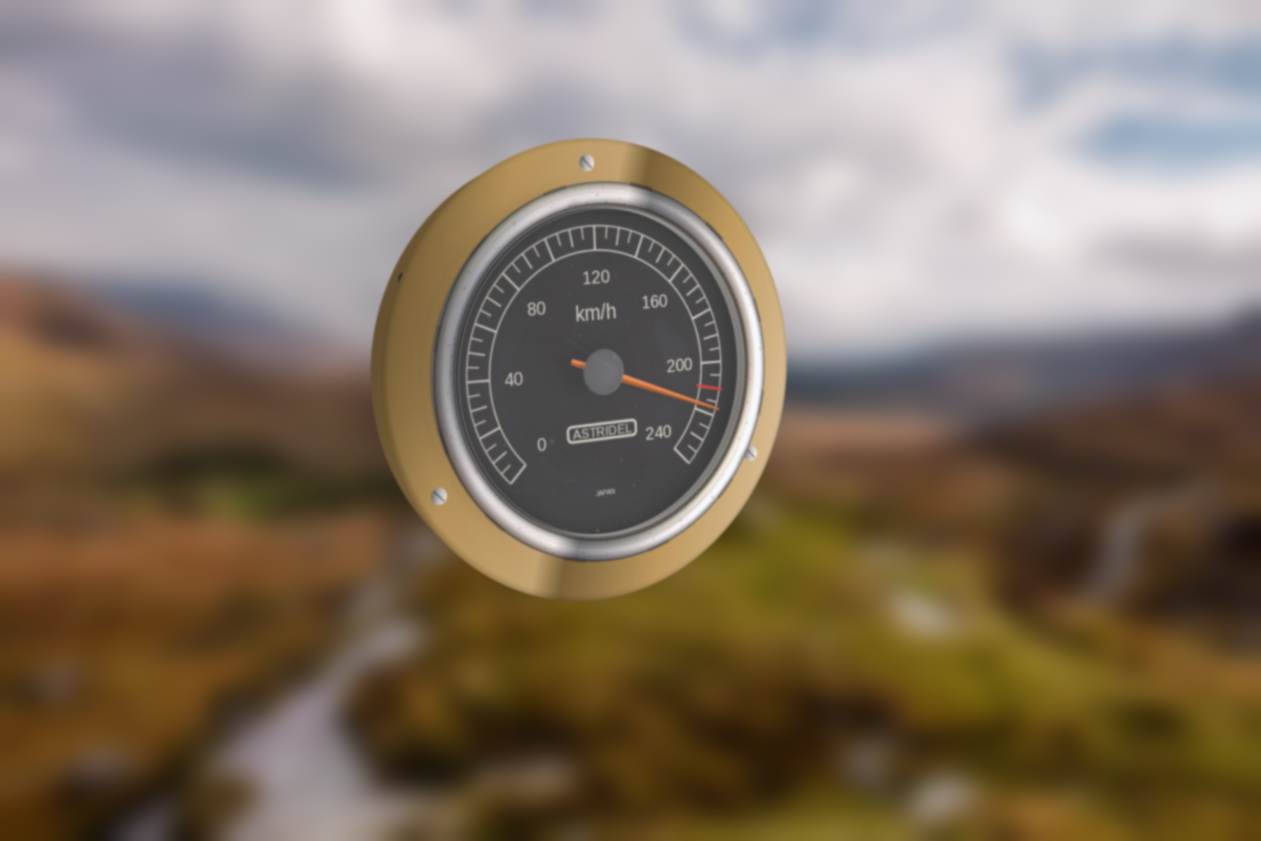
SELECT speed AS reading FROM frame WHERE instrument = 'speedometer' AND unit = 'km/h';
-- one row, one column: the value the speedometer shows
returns 217.5 km/h
